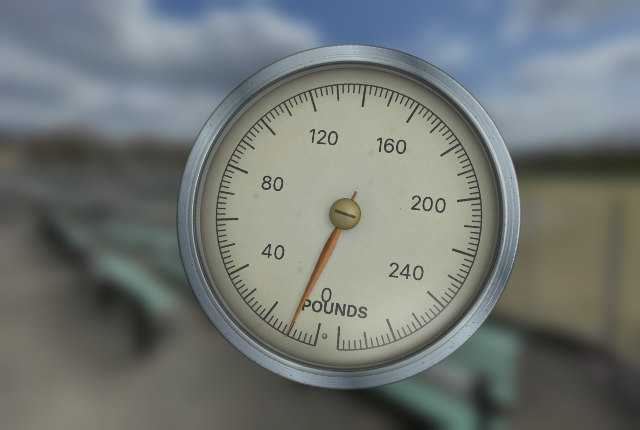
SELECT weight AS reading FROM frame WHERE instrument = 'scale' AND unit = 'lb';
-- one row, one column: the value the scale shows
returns 10 lb
